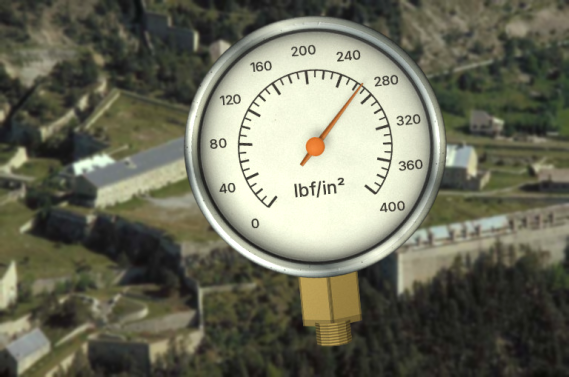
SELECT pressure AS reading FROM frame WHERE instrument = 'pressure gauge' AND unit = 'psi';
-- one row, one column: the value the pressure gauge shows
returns 265 psi
